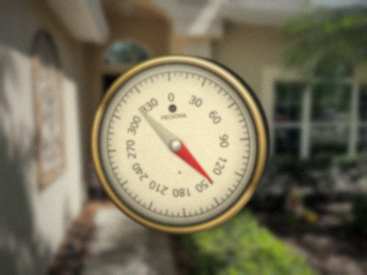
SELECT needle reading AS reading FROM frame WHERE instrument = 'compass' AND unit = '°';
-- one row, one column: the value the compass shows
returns 140 °
